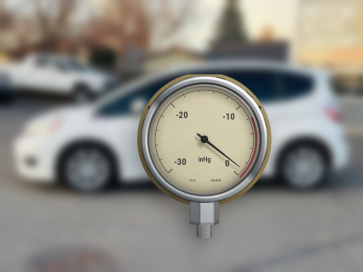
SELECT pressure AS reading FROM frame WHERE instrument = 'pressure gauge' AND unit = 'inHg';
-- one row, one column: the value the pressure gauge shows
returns -1 inHg
